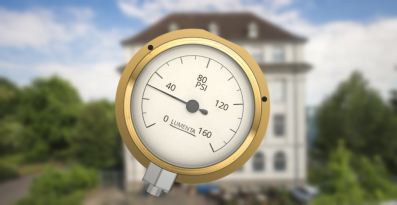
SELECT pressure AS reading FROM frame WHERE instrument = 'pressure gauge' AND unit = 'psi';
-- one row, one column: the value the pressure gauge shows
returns 30 psi
